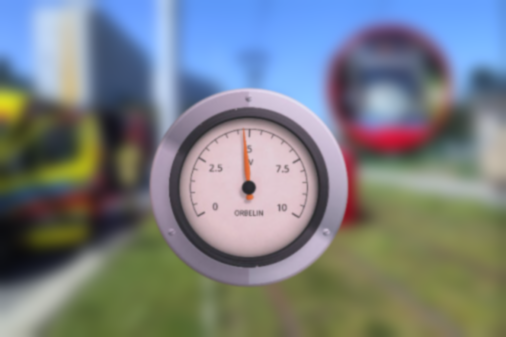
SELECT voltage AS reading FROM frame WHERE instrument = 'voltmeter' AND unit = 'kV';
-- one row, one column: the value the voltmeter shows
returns 4.75 kV
